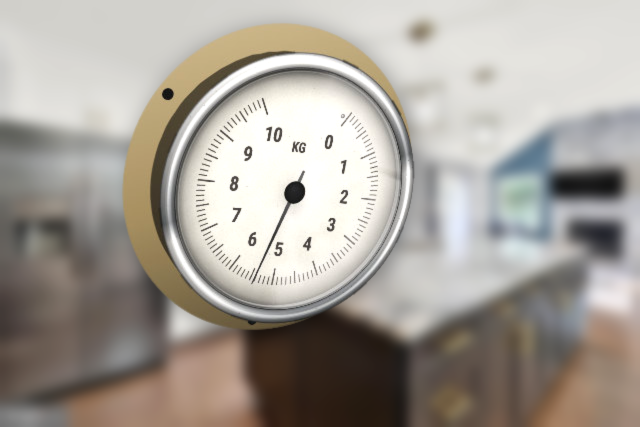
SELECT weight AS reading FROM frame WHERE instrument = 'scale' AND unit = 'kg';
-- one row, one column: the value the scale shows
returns 5.5 kg
